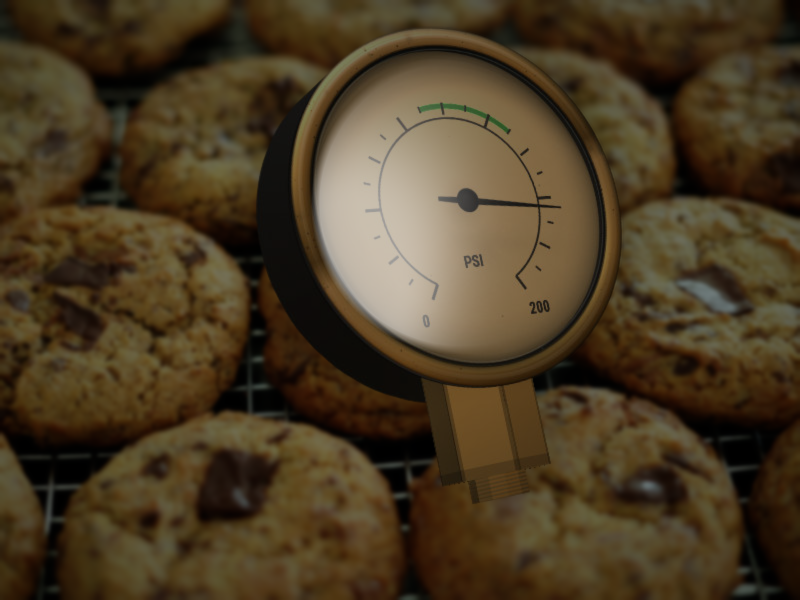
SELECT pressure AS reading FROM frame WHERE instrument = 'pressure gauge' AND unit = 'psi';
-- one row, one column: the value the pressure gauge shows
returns 165 psi
